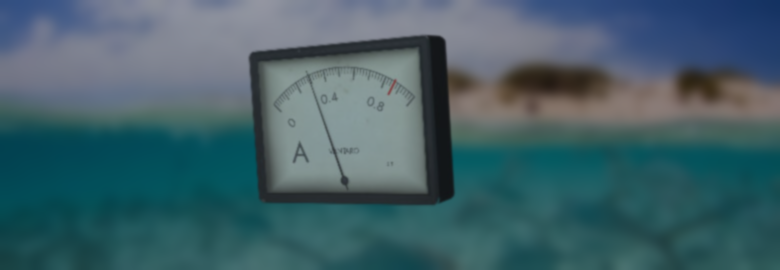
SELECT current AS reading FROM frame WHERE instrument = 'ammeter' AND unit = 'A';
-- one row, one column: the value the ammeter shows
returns 0.3 A
